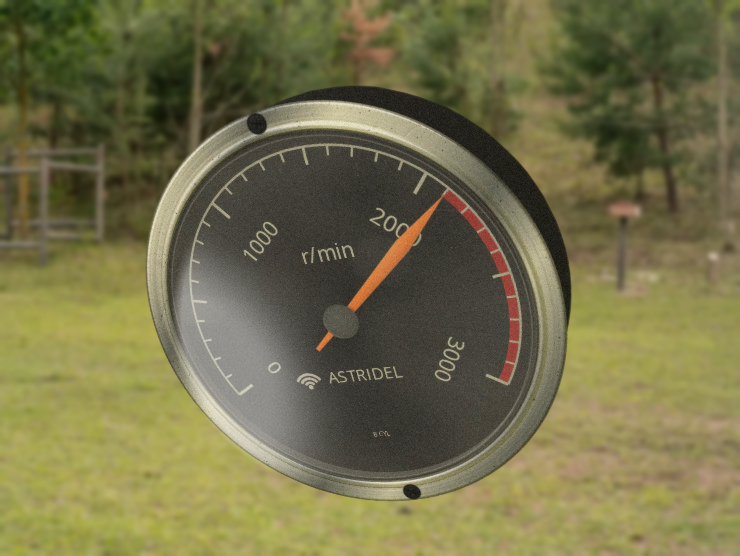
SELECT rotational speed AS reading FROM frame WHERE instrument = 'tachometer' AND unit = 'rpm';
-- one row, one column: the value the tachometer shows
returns 2100 rpm
